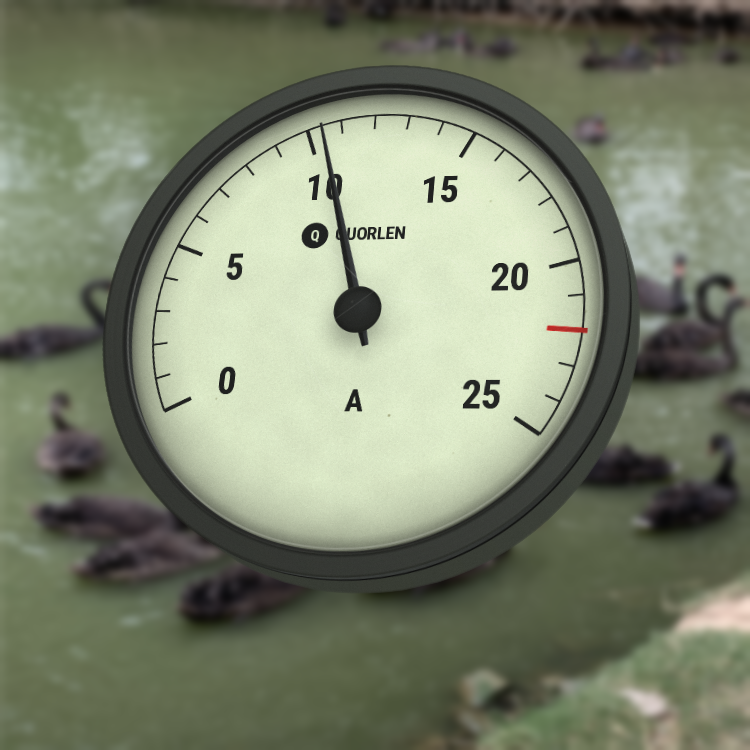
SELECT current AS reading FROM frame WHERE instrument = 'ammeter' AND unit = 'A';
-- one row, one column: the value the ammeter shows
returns 10.5 A
